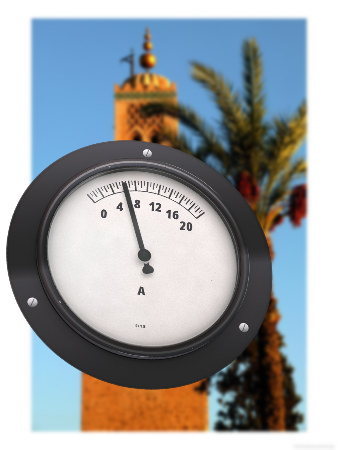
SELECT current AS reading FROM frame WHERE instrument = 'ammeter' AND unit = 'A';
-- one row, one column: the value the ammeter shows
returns 6 A
